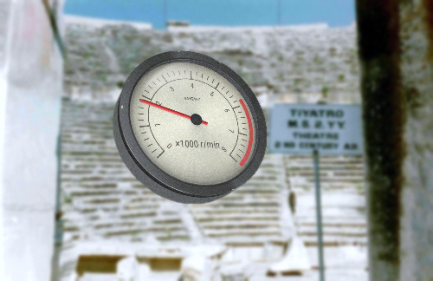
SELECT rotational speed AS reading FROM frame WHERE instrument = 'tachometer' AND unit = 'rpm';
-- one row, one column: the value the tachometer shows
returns 1800 rpm
